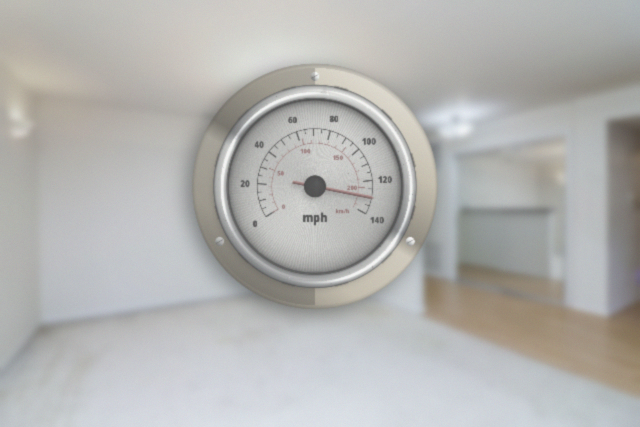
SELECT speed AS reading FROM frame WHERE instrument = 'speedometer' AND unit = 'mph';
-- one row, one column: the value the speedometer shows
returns 130 mph
